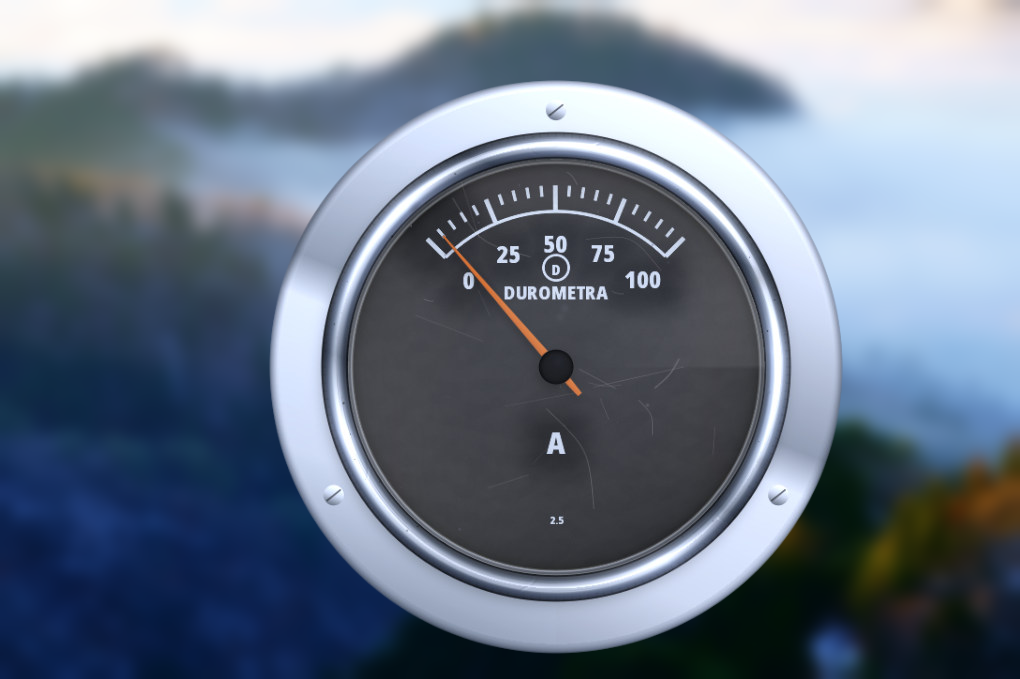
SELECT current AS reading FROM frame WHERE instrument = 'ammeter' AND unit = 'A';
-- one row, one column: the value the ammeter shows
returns 5 A
